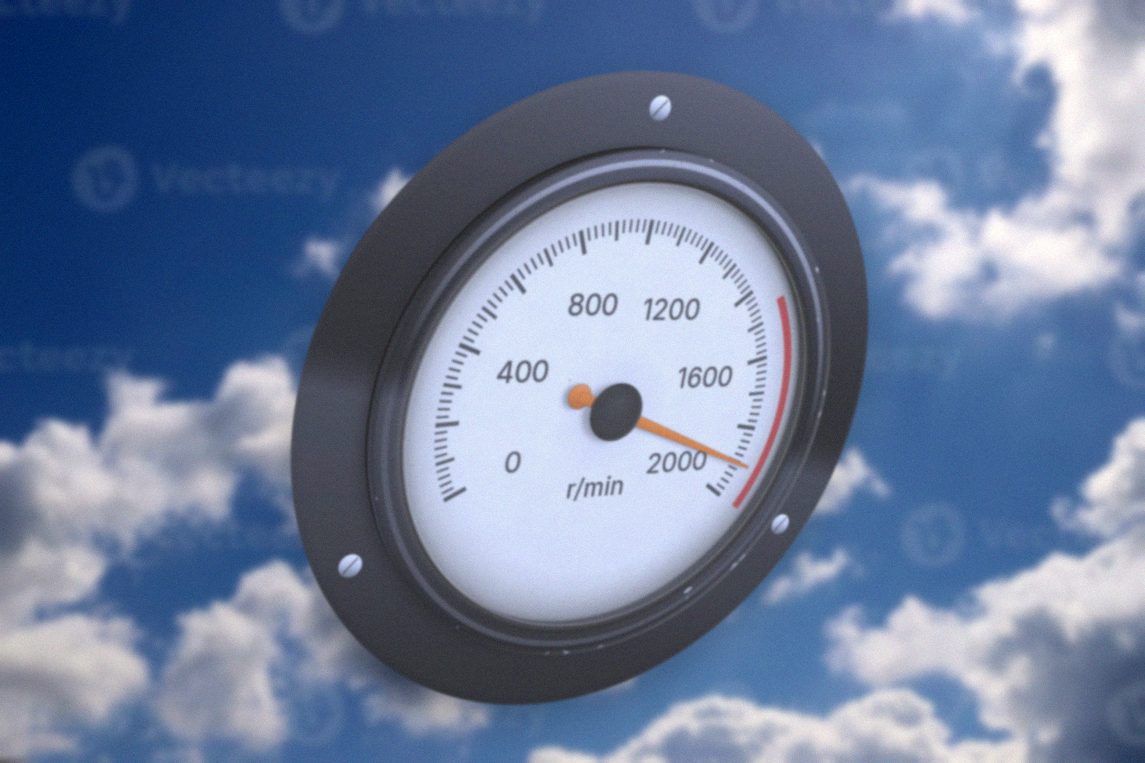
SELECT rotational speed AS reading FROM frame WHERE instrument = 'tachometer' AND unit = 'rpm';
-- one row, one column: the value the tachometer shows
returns 1900 rpm
